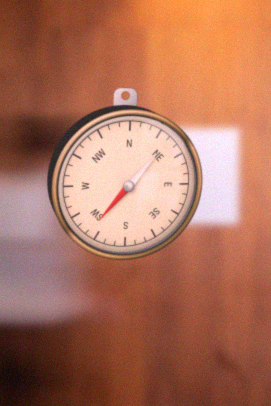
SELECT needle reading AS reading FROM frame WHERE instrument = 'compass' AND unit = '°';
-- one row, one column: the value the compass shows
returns 220 °
